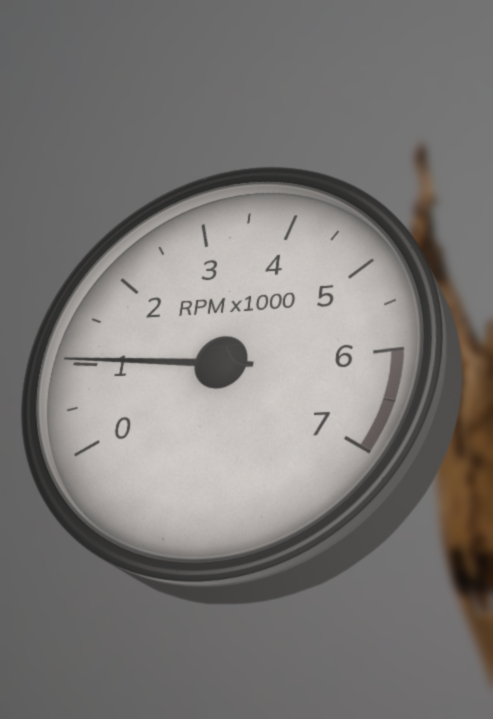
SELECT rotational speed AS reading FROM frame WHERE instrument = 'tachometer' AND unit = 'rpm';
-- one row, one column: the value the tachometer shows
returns 1000 rpm
